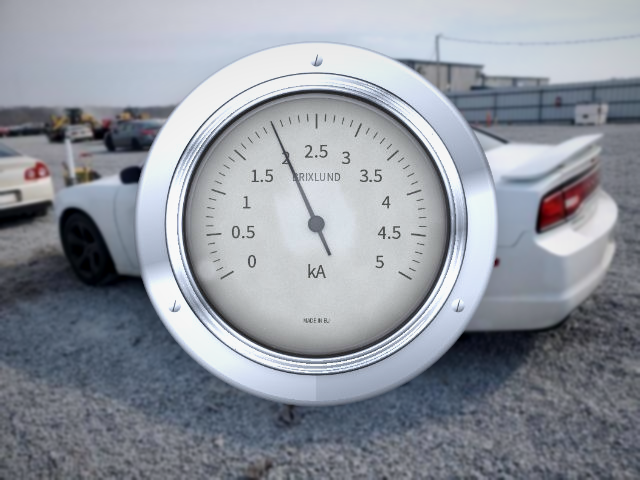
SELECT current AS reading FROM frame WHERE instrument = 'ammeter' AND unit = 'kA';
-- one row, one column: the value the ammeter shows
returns 2 kA
